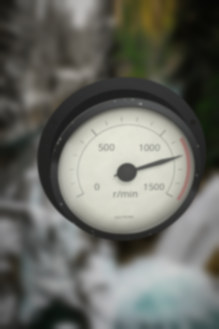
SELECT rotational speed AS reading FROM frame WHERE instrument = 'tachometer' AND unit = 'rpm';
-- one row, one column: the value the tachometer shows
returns 1200 rpm
